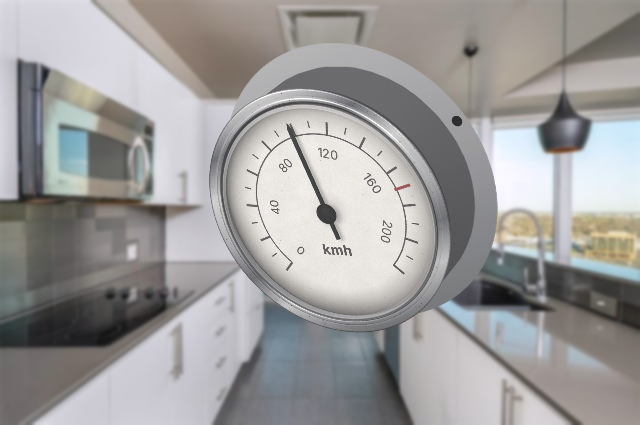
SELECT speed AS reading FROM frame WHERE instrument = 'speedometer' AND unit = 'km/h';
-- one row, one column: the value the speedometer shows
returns 100 km/h
